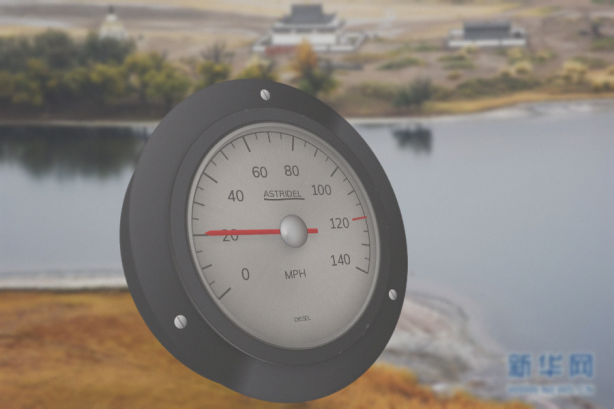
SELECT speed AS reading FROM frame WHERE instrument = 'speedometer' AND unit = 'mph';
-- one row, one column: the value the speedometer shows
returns 20 mph
